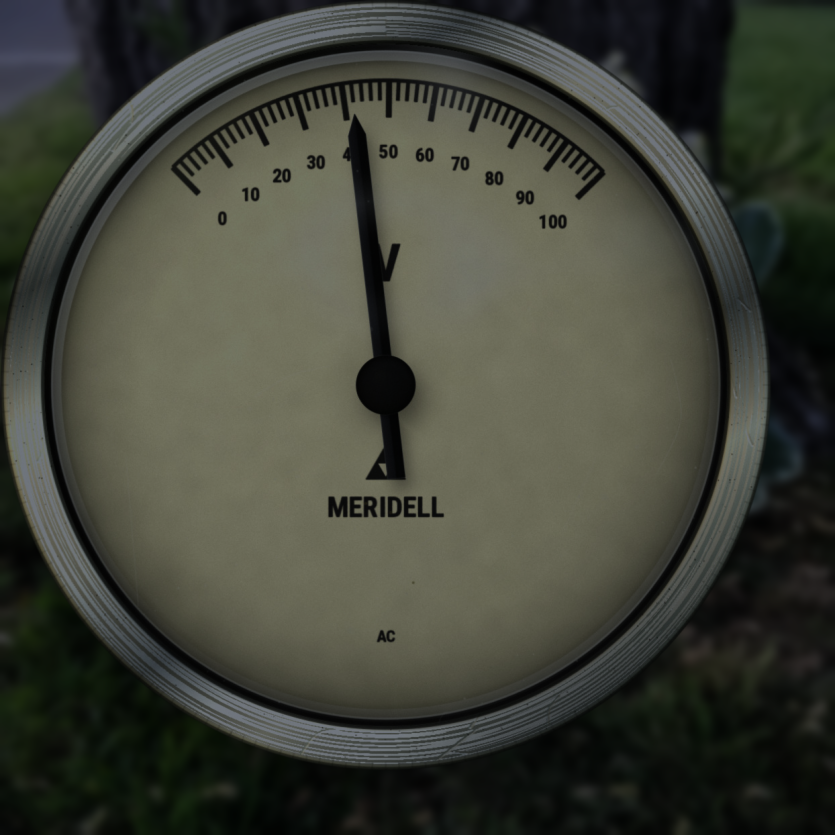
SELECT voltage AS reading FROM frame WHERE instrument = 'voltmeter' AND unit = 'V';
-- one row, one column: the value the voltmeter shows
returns 42 V
